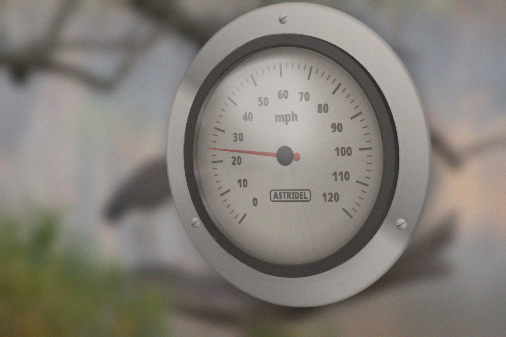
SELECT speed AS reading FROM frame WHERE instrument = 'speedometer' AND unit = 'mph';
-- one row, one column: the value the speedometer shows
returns 24 mph
